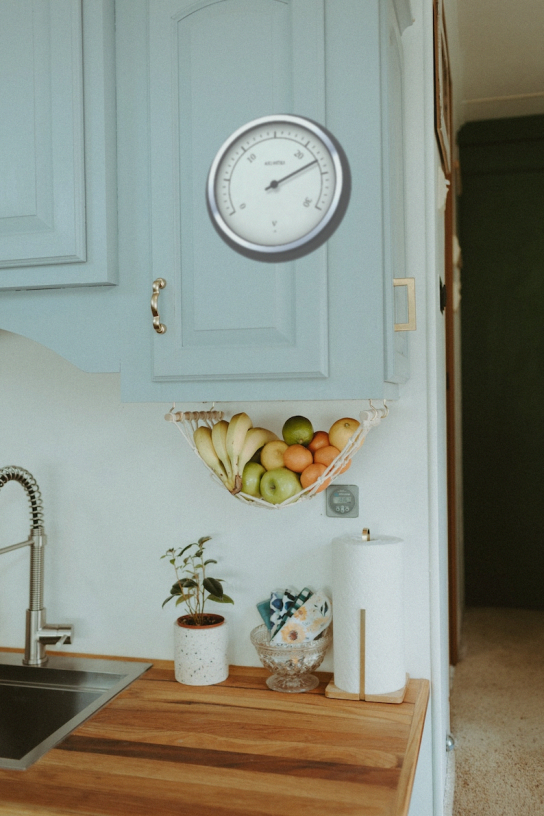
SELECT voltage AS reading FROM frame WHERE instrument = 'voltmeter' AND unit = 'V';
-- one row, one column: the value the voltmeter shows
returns 23 V
